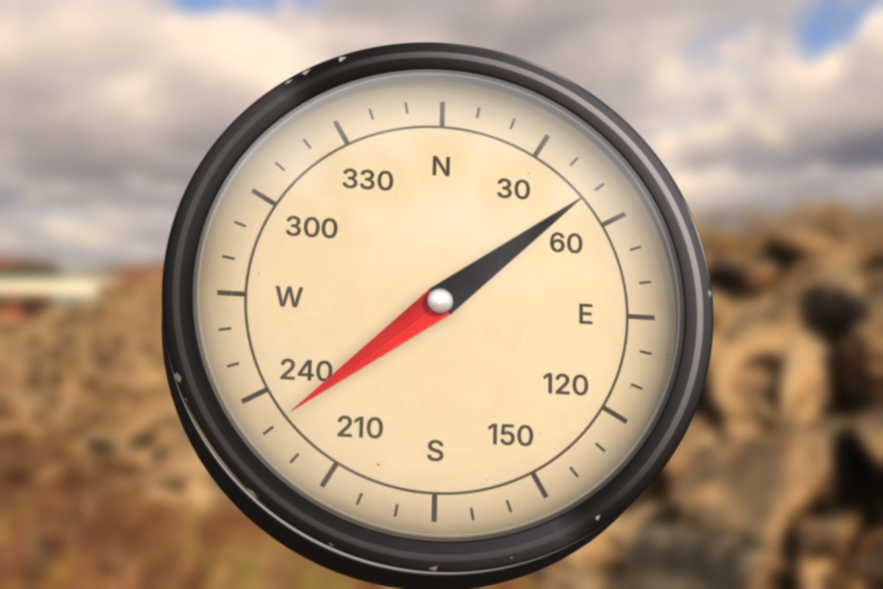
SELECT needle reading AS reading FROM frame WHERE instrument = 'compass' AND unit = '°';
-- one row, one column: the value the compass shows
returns 230 °
